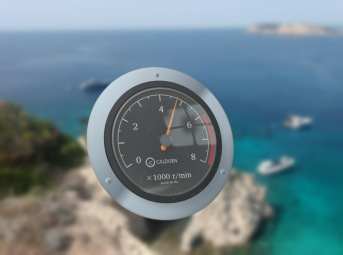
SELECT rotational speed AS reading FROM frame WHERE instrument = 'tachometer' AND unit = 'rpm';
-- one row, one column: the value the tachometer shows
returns 4750 rpm
